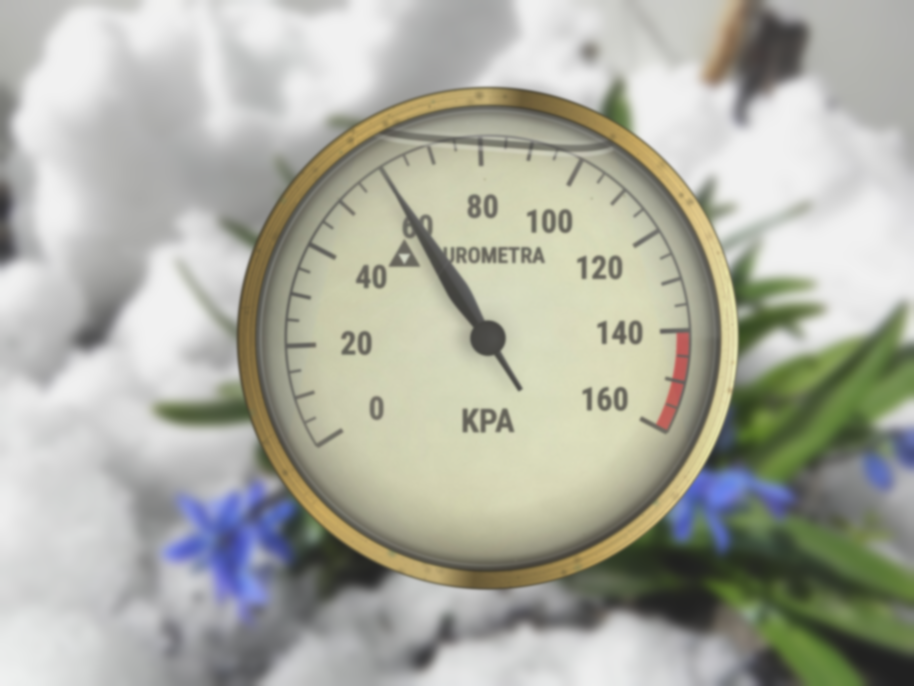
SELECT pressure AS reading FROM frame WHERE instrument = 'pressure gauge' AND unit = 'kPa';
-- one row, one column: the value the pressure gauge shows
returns 60 kPa
